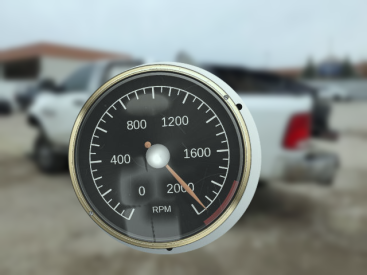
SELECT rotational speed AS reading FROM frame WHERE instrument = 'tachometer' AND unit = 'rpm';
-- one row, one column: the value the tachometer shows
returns 1950 rpm
